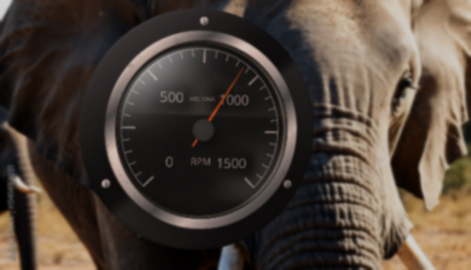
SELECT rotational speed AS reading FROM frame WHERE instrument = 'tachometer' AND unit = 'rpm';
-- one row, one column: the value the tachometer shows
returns 925 rpm
